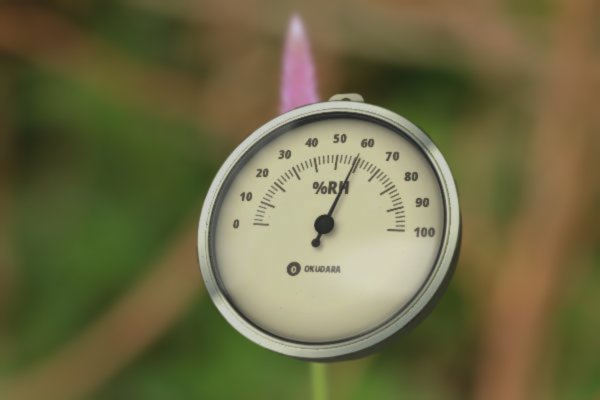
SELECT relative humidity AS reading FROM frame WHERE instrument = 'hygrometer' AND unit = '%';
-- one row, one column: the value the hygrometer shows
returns 60 %
